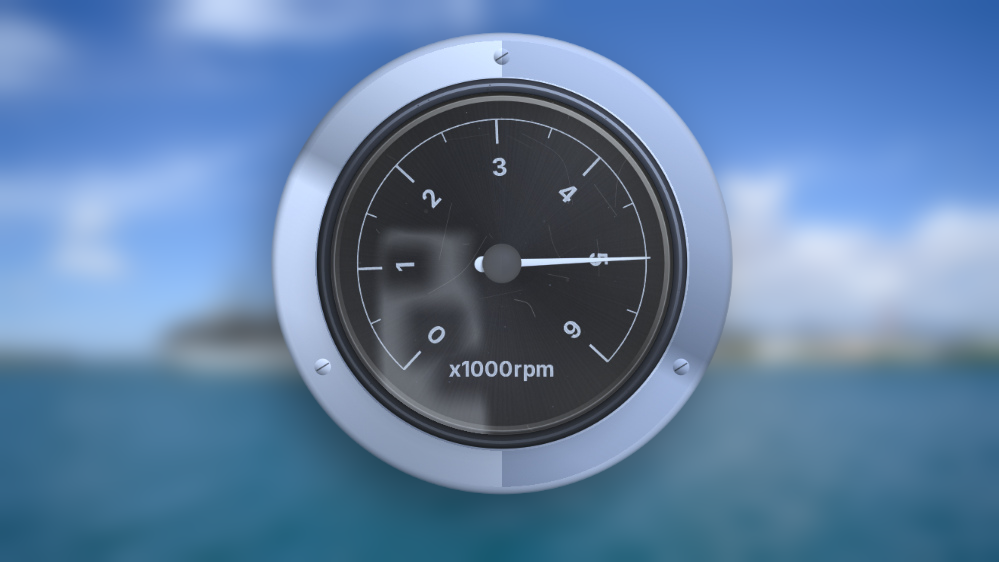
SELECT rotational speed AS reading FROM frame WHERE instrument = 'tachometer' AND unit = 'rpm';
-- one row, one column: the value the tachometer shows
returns 5000 rpm
